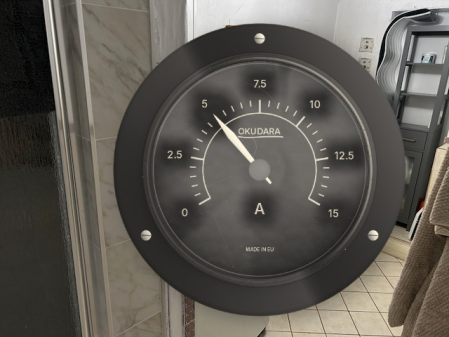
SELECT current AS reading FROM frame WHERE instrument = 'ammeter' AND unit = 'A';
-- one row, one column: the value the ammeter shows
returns 5 A
